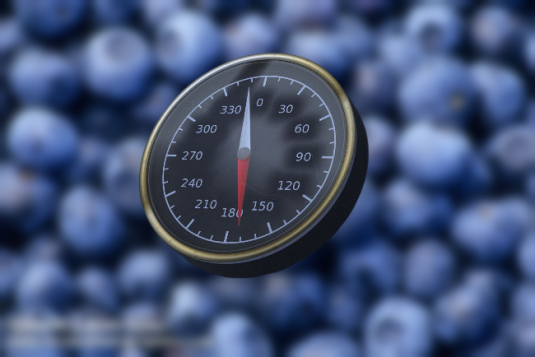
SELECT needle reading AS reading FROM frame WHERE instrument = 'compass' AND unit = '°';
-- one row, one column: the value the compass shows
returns 170 °
